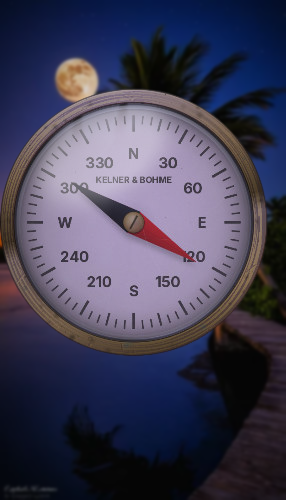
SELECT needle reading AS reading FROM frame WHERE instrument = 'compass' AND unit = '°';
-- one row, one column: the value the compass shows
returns 122.5 °
